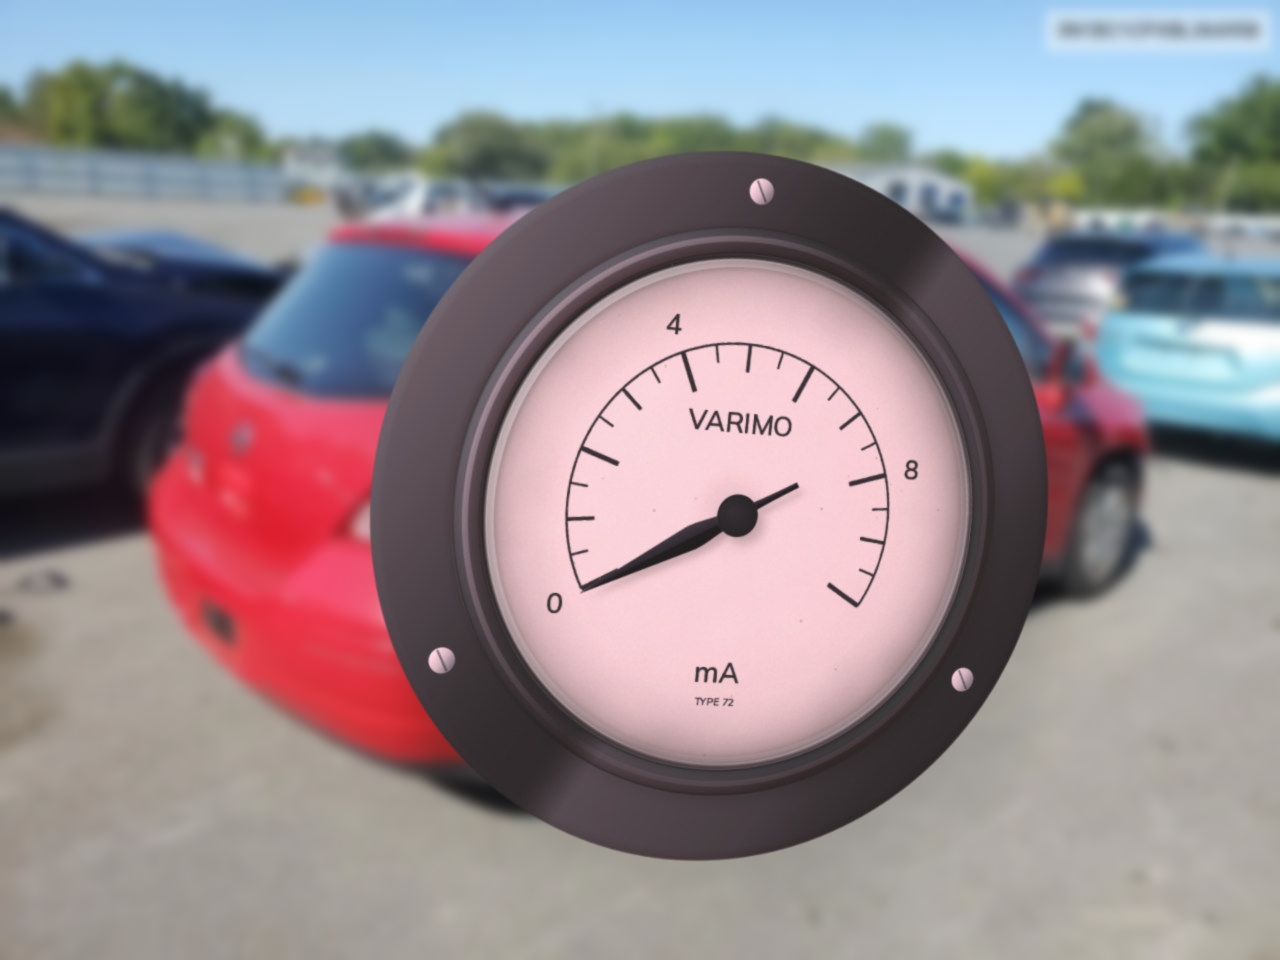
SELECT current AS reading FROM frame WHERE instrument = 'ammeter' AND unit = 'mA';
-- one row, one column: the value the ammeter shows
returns 0 mA
